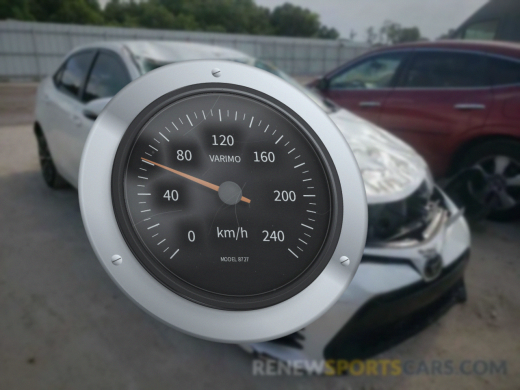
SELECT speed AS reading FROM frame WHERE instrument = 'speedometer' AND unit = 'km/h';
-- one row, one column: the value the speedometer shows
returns 60 km/h
